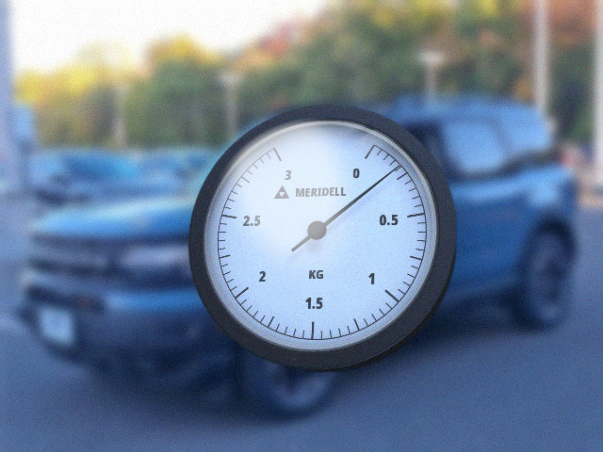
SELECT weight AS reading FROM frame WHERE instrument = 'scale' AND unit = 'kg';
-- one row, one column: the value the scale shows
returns 0.2 kg
